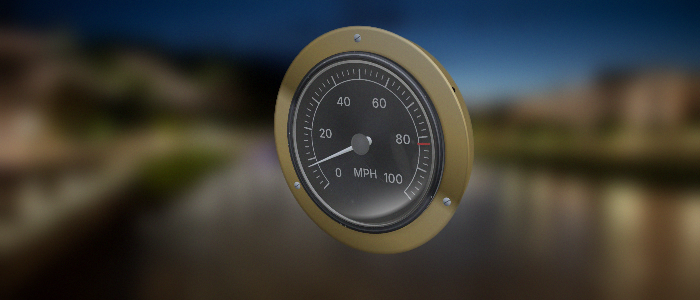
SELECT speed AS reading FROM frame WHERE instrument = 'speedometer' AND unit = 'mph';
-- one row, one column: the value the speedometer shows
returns 8 mph
